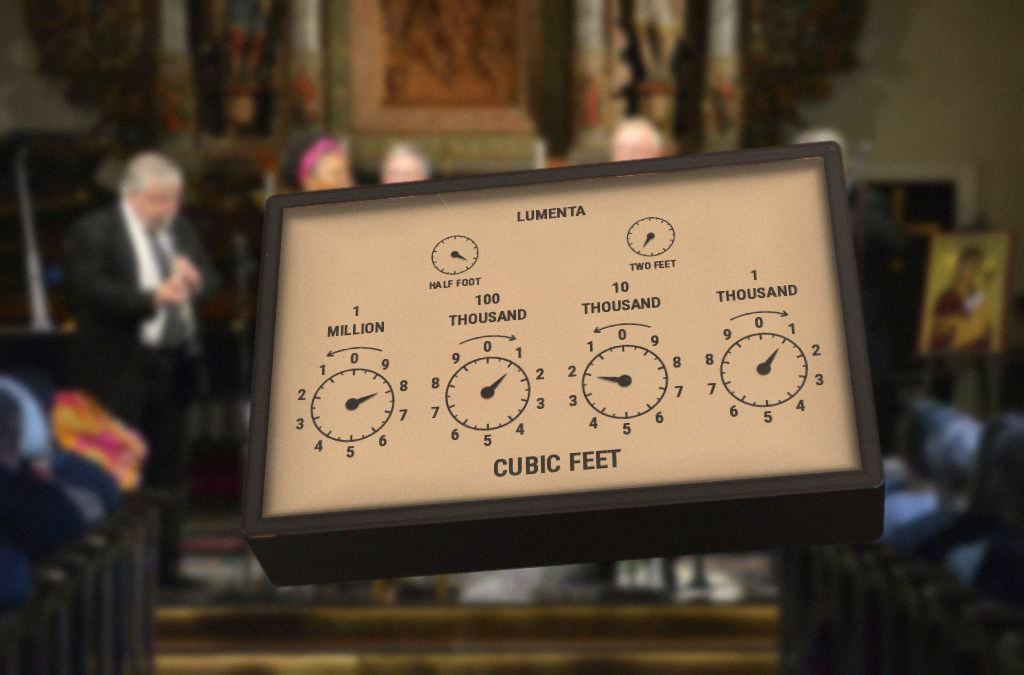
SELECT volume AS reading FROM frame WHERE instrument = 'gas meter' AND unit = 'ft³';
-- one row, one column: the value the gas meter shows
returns 812100 ft³
